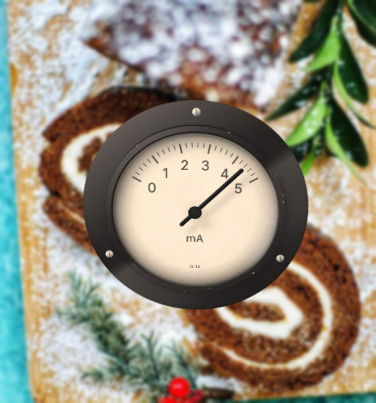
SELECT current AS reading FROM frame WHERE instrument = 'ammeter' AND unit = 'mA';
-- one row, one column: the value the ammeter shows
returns 4.4 mA
